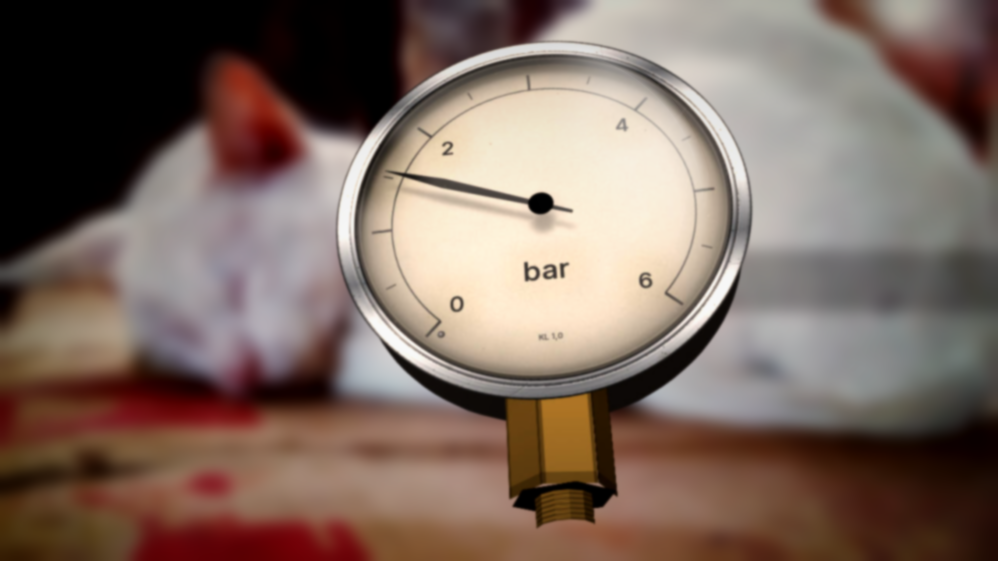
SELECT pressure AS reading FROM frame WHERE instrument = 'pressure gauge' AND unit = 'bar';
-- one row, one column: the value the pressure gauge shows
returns 1.5 bar
